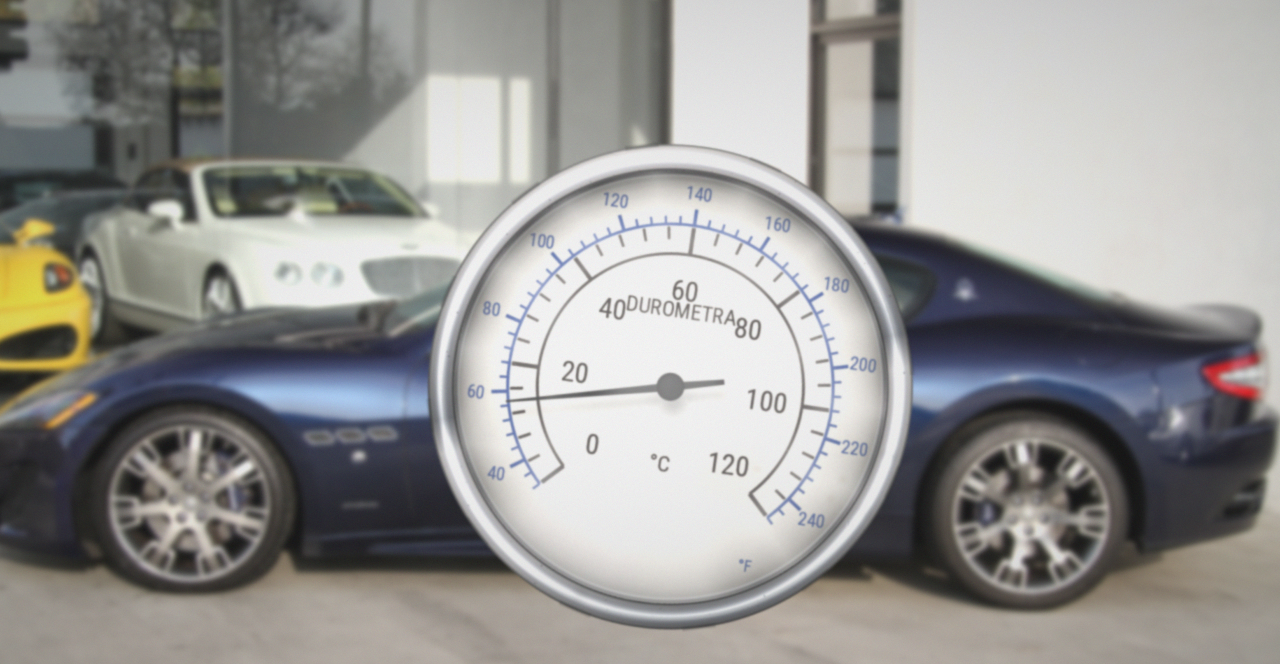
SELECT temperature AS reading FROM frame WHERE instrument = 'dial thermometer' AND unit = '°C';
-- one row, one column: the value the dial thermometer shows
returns 14 °C
